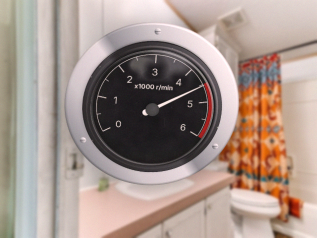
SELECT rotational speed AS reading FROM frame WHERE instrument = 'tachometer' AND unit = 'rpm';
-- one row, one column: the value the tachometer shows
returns 4500 rpm
